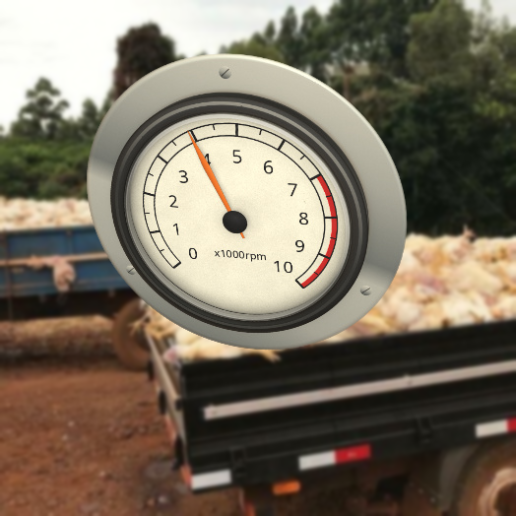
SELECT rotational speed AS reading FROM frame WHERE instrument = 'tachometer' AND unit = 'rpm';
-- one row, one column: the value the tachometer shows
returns 4000 rpm
